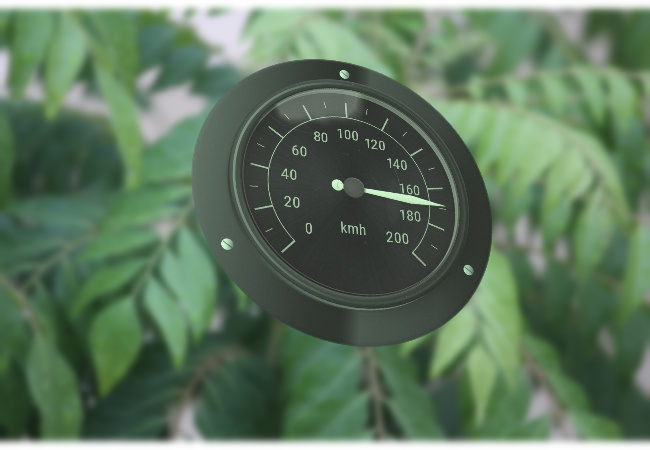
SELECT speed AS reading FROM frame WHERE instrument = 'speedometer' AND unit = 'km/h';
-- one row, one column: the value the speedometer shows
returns 170 km/h
